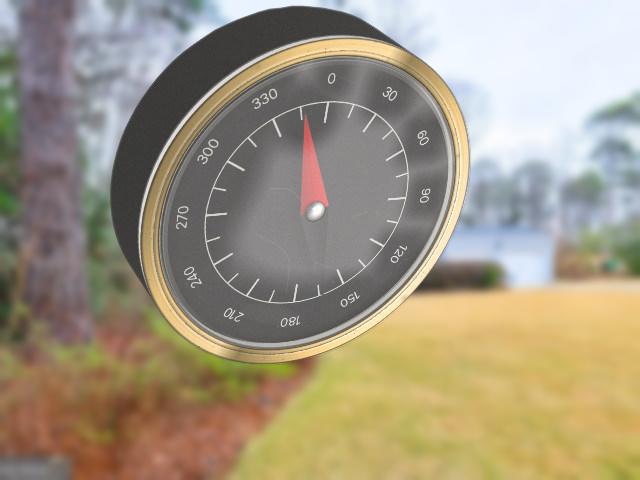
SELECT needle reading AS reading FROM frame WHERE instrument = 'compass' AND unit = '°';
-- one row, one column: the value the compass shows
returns 345 °
